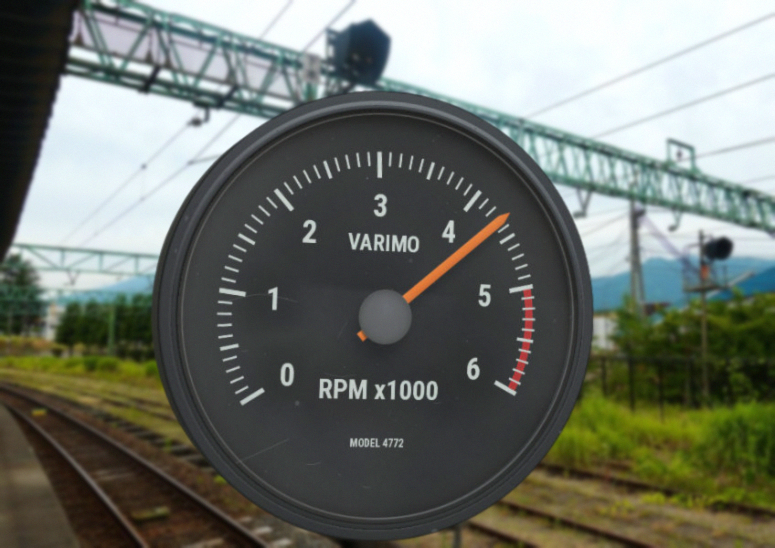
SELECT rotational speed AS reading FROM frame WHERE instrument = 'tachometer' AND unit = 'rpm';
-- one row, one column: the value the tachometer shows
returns 4300 rpm
